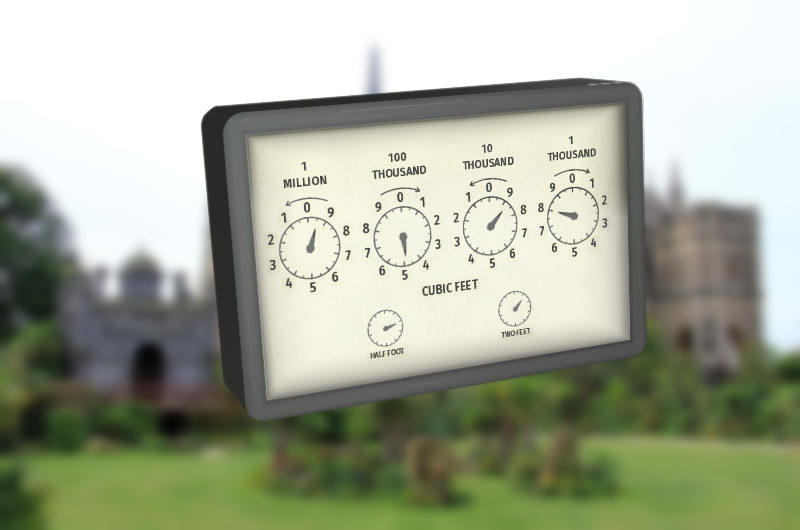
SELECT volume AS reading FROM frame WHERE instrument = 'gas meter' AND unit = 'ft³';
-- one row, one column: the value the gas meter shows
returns 948800 ft³
